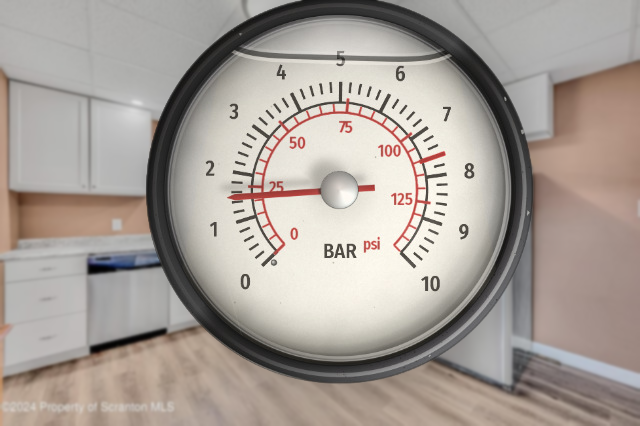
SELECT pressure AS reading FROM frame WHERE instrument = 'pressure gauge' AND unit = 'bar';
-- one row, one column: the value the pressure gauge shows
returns 1.5 bar
